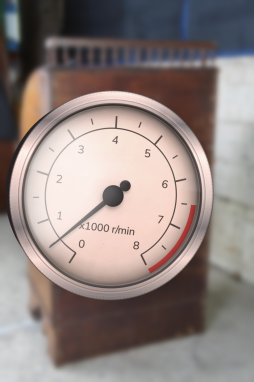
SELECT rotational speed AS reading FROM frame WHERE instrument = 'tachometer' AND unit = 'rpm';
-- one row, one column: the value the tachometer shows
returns 500 rpm
